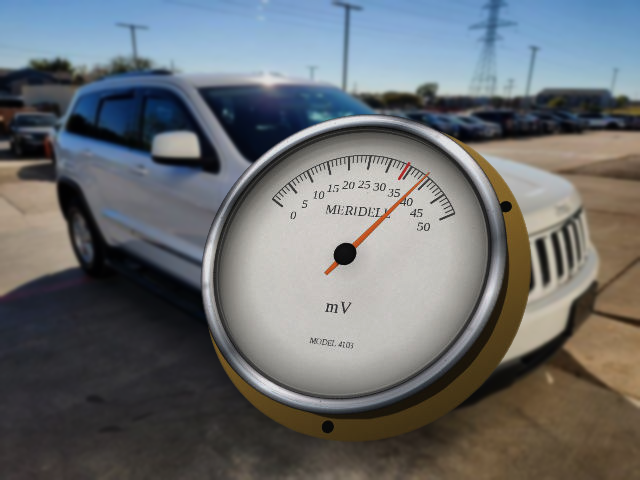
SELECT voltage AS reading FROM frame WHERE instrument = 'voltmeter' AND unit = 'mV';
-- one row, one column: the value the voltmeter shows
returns 40 mV
